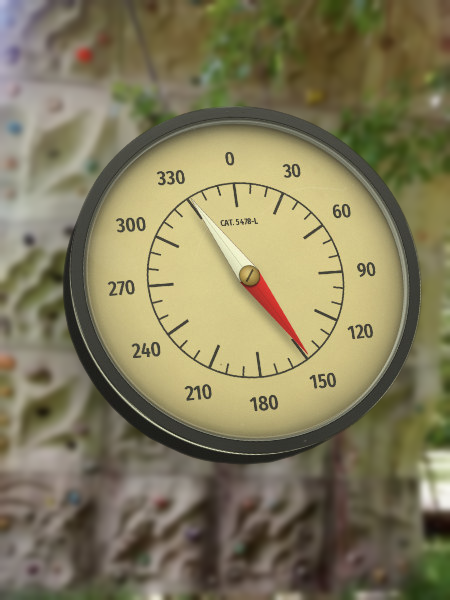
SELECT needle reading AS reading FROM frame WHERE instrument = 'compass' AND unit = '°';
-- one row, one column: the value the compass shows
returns 150 °
